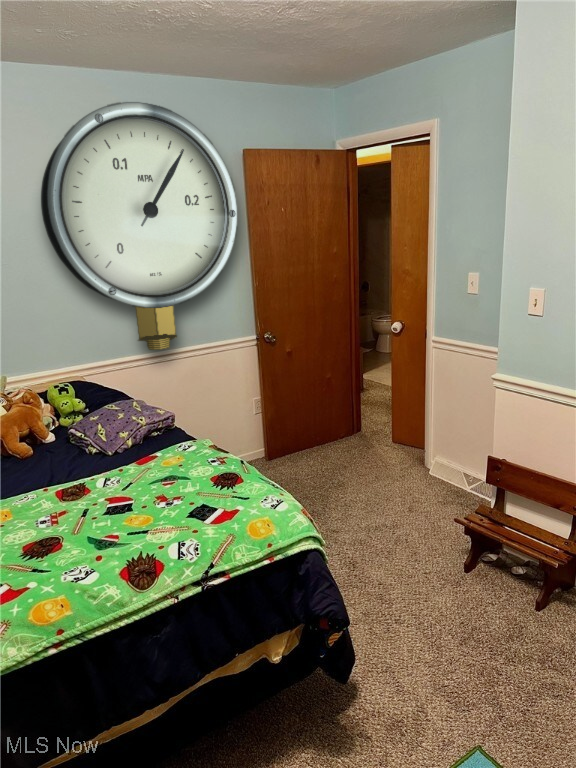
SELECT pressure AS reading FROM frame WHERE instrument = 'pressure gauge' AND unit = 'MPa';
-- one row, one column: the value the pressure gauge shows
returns 0.16 MPa
